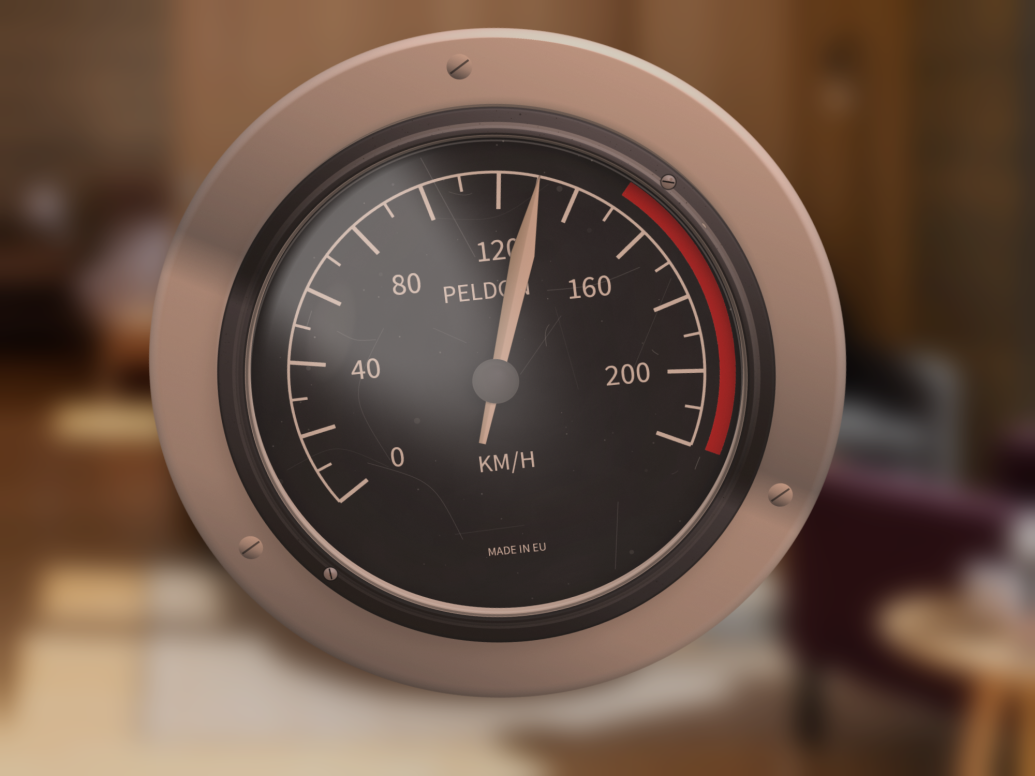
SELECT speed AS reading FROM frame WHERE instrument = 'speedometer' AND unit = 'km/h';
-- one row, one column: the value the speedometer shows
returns 130 km/h
